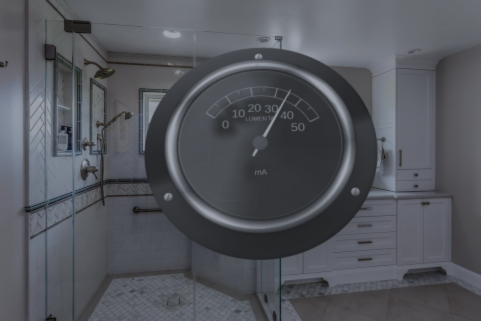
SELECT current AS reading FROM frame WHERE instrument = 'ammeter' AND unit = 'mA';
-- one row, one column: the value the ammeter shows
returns 35 mA
